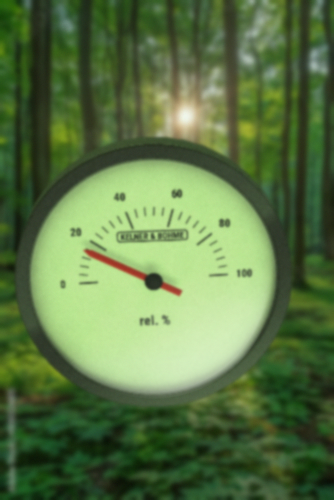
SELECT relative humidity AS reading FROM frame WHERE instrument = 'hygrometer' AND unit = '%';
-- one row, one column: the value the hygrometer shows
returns 16 %
